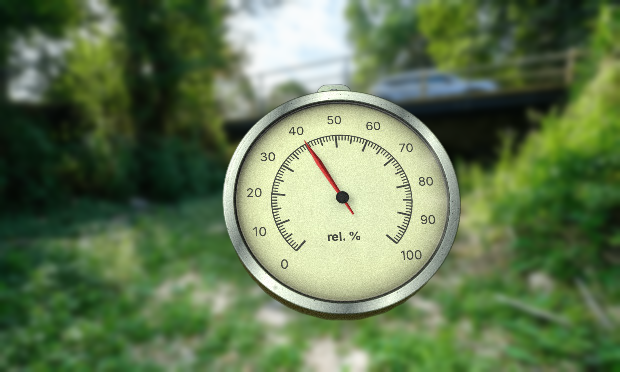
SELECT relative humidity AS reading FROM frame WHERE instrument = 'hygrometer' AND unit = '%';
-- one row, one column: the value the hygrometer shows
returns 40 %
